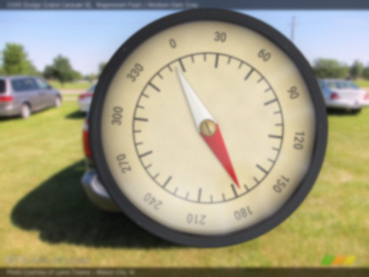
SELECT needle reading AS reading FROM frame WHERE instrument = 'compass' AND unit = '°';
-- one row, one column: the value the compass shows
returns 175 °
